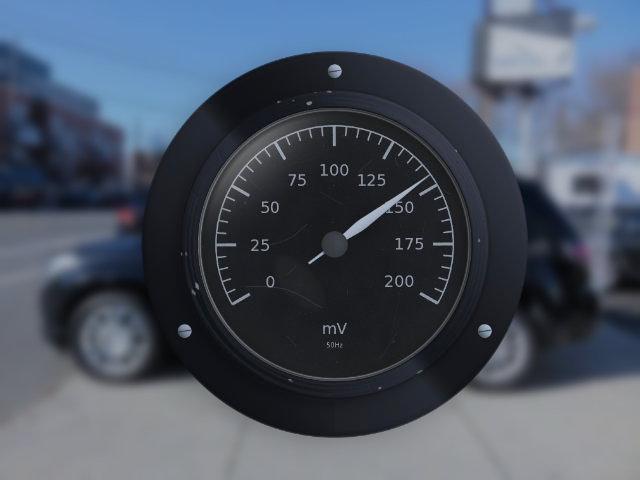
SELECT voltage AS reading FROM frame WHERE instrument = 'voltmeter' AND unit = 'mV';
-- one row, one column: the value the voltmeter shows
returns 145 mV
